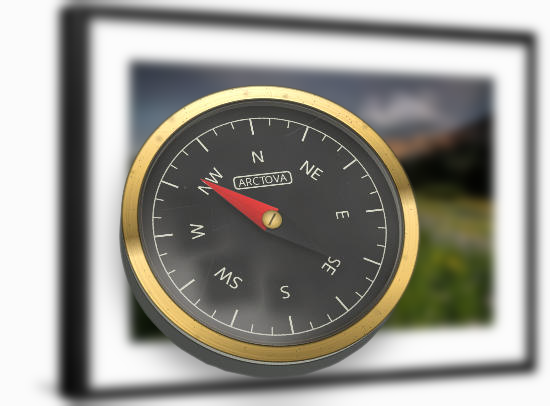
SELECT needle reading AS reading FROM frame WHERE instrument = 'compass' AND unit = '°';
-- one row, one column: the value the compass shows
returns 310 °
